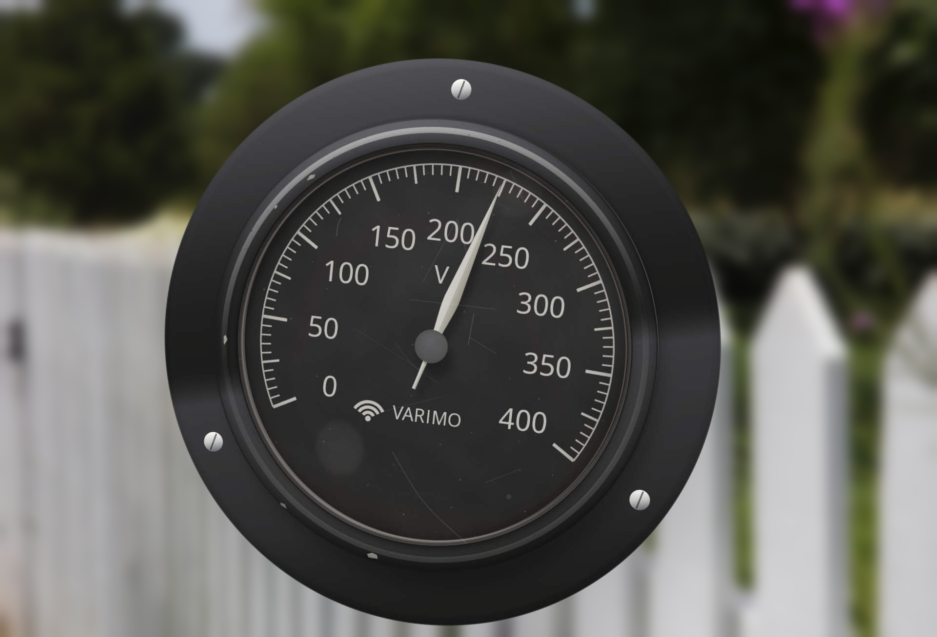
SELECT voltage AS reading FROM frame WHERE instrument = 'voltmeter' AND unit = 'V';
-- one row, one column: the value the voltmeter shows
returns 225 V
